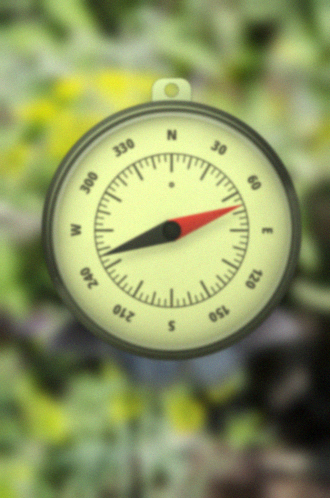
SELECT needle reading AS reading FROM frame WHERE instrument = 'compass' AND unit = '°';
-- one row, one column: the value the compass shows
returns 70 °
